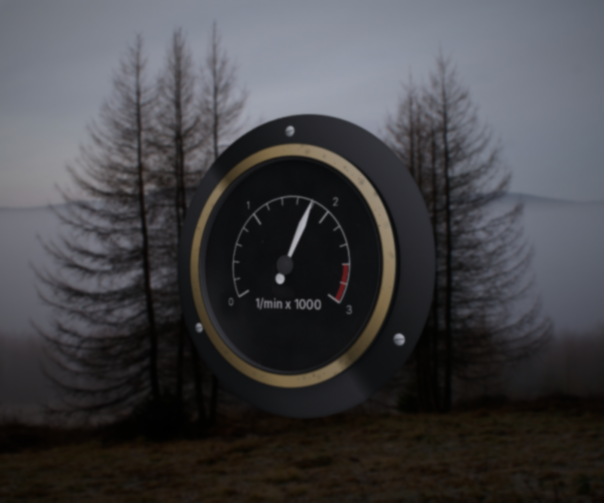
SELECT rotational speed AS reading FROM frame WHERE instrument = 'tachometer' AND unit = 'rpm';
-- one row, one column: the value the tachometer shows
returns 1800 rpm
